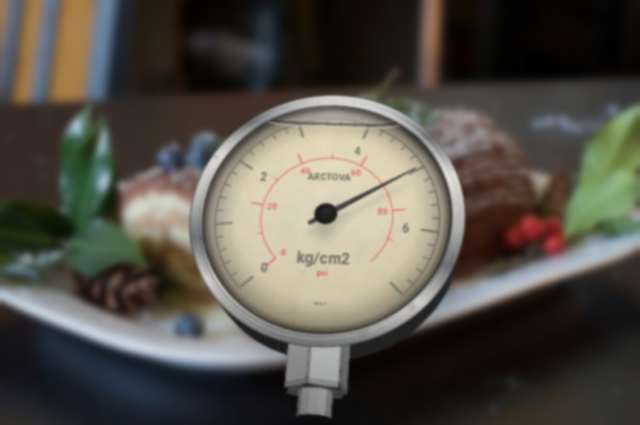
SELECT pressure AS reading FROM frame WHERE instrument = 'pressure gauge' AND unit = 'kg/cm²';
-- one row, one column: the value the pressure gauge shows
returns 5 kg/cm²
